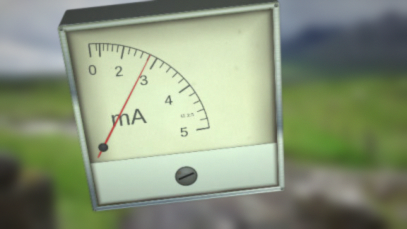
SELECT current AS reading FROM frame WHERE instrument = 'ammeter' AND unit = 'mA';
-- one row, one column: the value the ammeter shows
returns 2.8 mA
